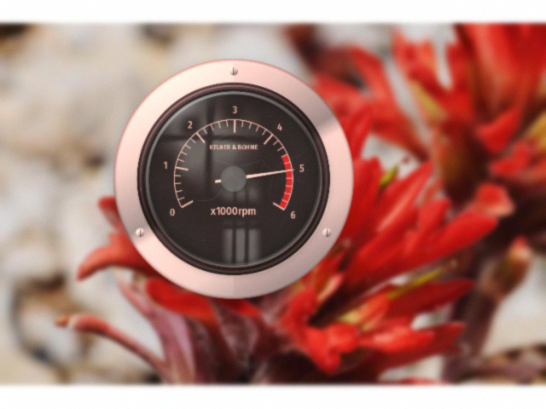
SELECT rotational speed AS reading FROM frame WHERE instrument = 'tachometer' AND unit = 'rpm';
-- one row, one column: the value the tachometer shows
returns 5000 rpm
